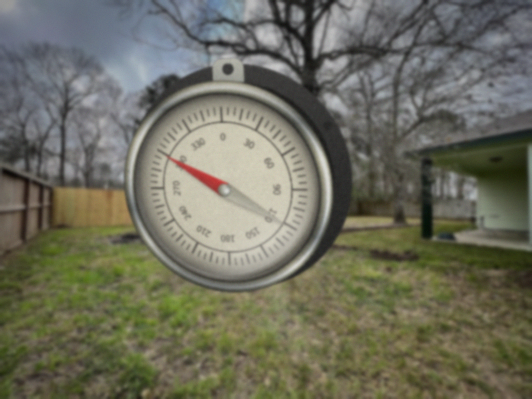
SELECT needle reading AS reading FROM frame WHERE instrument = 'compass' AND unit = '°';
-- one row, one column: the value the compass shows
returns 300 °
